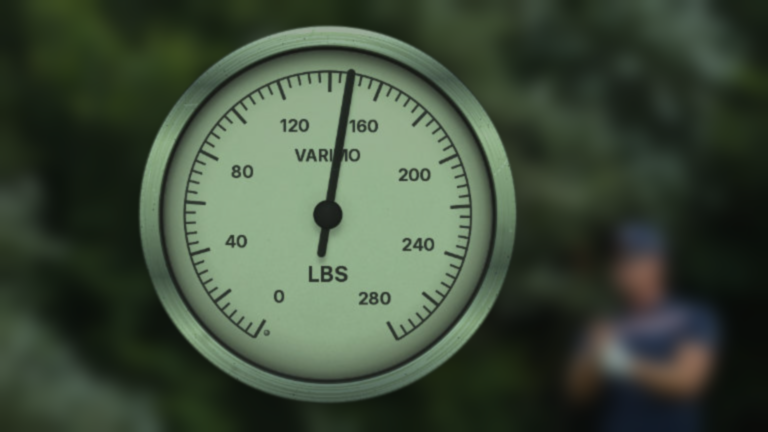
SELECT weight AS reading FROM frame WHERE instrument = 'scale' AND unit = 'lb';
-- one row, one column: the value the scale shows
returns 148 lb
